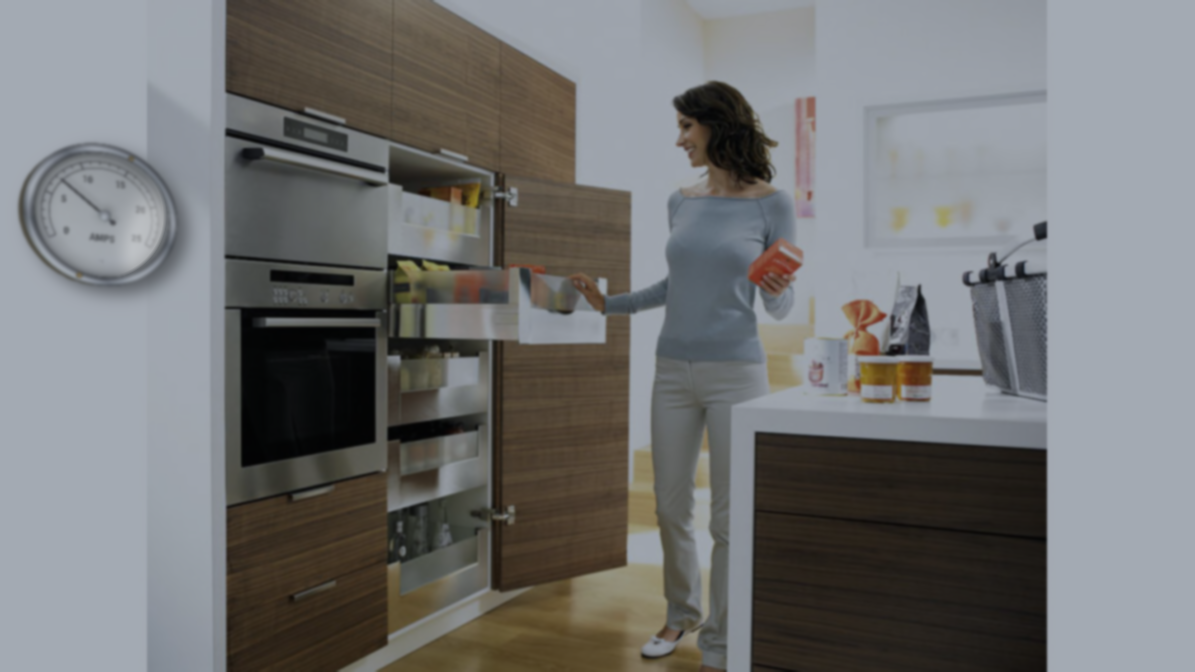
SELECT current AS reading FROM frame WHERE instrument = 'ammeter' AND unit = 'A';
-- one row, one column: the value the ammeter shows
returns 7 A
